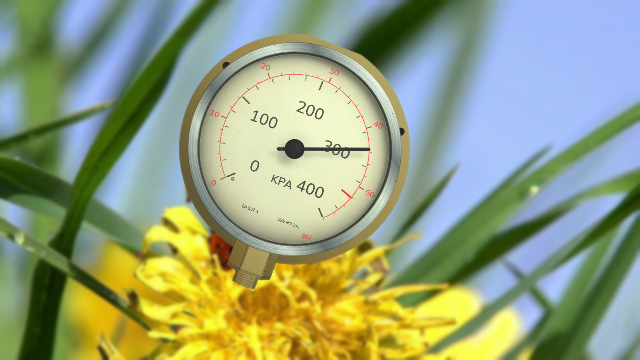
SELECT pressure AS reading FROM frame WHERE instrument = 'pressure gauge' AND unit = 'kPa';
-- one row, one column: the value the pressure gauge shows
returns 300 kPa
